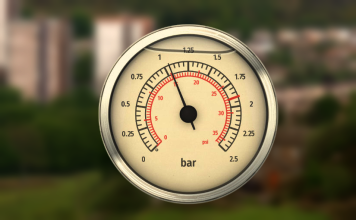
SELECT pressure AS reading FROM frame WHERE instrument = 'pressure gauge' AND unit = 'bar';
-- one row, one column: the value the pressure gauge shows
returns 1.05 bar
